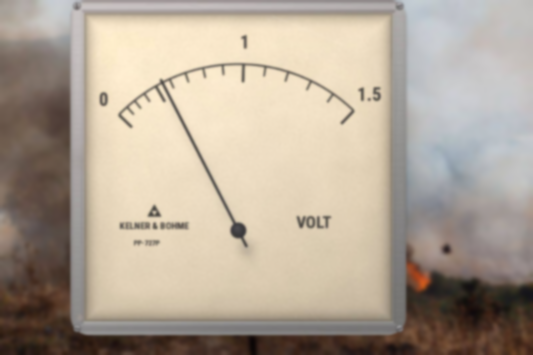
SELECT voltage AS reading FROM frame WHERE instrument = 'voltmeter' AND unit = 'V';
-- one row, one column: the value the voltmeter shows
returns 0.55 V
